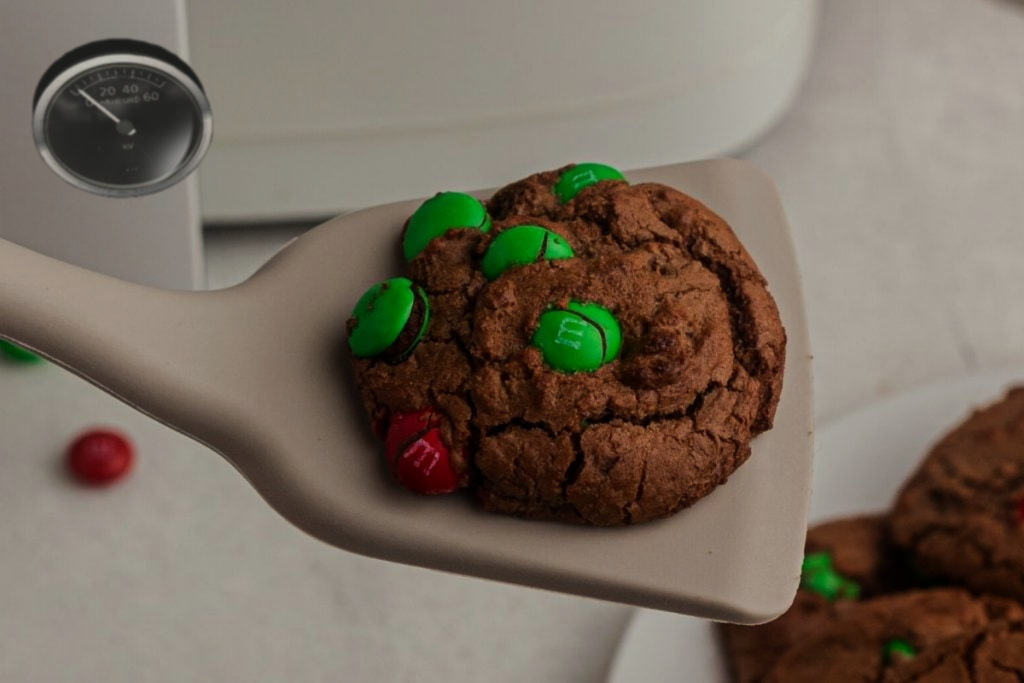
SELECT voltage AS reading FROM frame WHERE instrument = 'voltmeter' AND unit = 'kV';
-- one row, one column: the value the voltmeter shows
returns 5 kV
